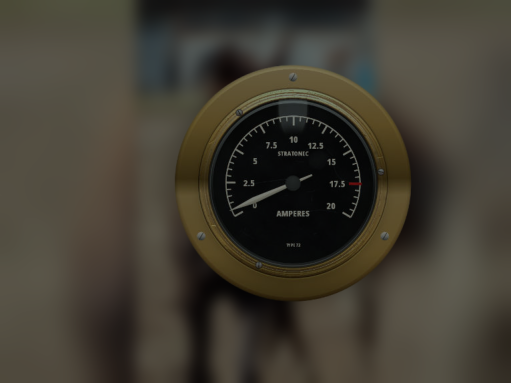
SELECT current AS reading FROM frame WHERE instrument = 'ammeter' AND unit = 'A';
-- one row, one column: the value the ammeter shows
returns 0.5 A
